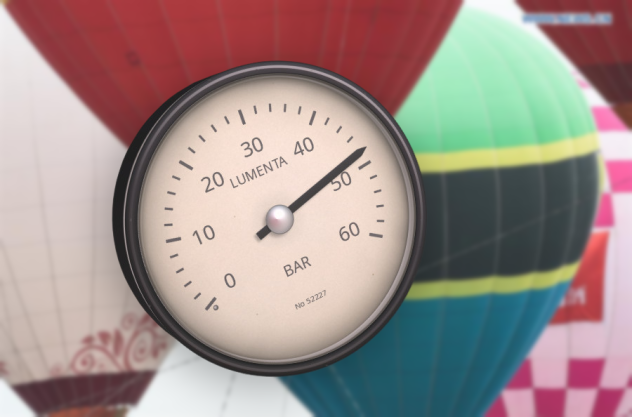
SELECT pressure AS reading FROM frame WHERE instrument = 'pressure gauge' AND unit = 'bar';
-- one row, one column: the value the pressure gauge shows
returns 48 bar
